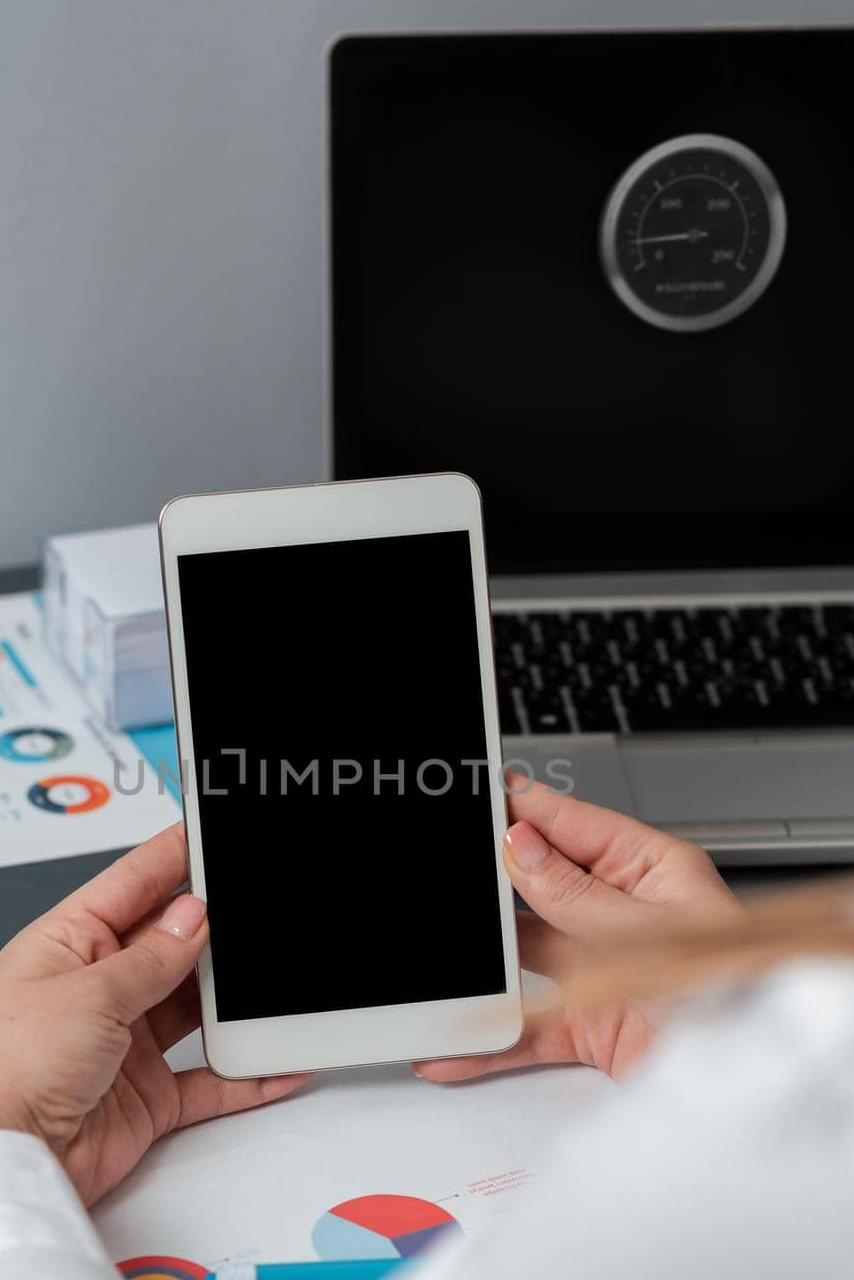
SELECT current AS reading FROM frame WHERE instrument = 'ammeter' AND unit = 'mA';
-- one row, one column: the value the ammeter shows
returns 30 mA
